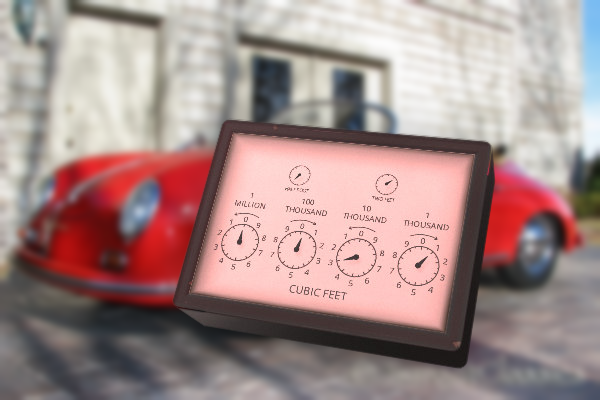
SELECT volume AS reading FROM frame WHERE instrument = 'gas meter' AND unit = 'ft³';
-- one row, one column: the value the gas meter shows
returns 3100 ft³
